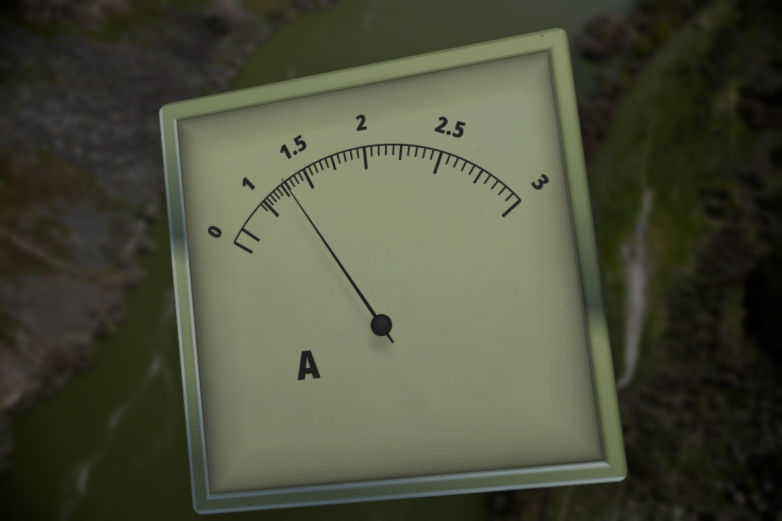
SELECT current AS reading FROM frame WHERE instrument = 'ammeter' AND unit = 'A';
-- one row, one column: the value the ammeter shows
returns 1.3 A
